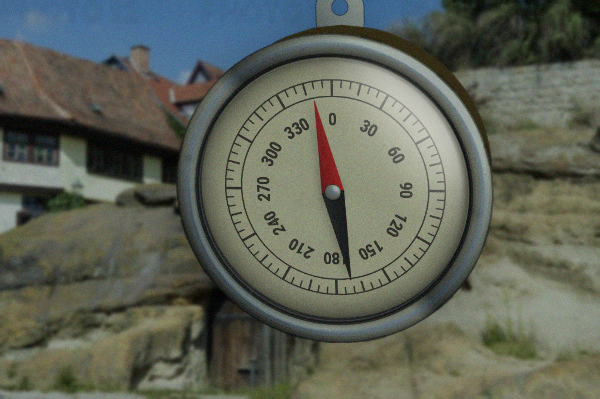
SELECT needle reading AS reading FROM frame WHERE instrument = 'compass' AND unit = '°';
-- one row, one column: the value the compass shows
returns 350 °
